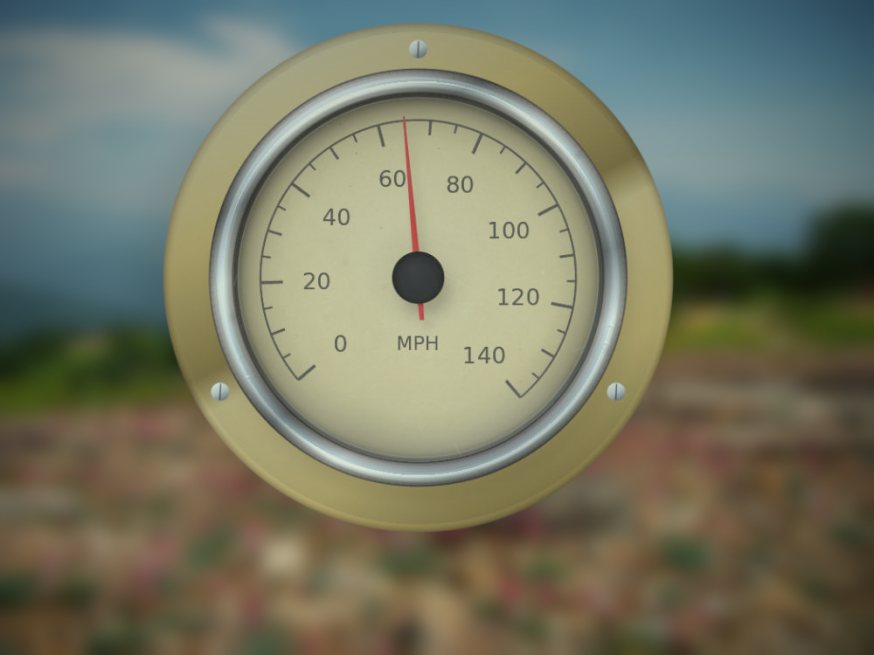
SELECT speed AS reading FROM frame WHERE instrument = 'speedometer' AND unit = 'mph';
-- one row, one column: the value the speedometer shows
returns 65 mph
